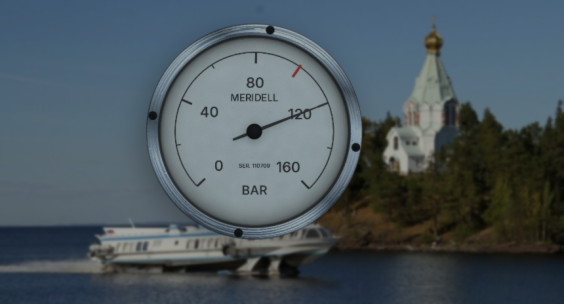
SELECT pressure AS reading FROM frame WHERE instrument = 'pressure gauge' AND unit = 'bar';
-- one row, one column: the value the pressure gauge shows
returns 120 bar
